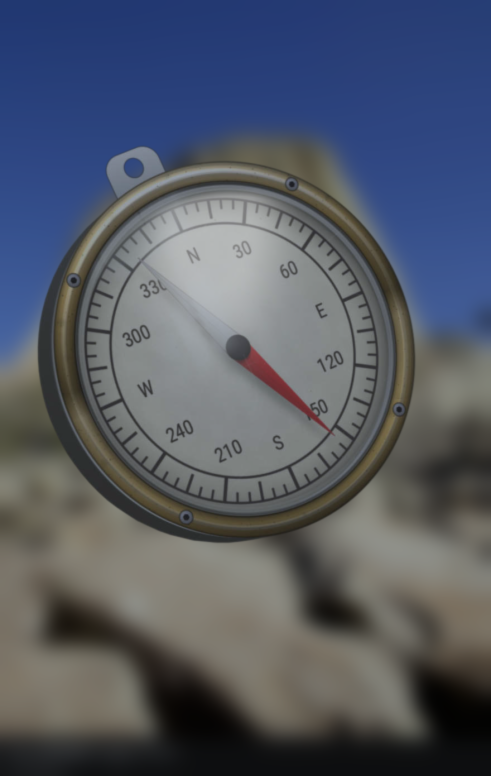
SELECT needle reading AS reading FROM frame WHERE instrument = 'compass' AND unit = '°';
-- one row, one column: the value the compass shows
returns 155 °
